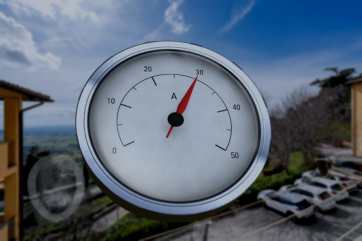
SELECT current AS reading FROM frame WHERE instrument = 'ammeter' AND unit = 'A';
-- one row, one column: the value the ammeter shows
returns 30 A
